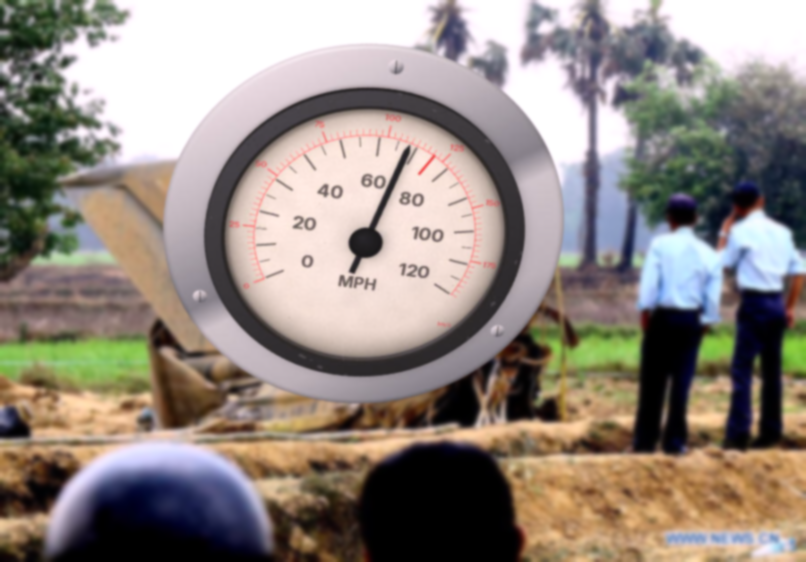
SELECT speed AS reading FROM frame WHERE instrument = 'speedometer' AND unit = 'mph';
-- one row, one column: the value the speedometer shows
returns 67.5 mph
